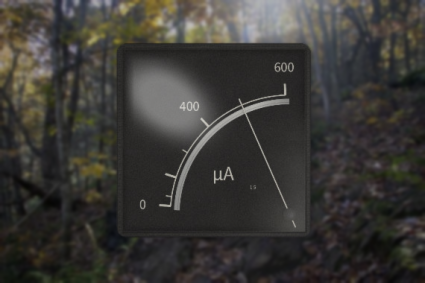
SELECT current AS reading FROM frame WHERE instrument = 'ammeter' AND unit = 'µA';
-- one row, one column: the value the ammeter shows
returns 500 µA
